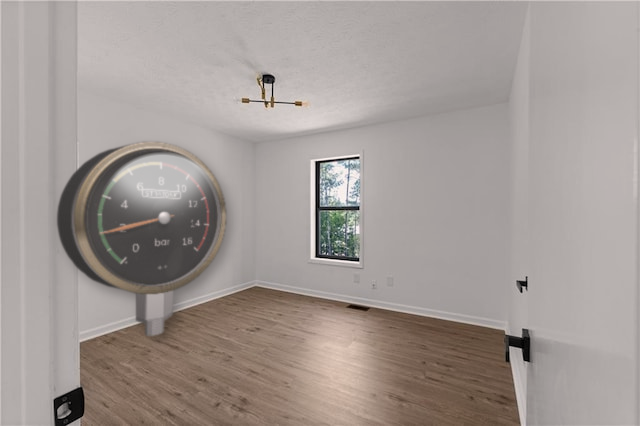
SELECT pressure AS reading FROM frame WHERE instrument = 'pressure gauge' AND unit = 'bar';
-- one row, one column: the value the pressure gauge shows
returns 2 bar
